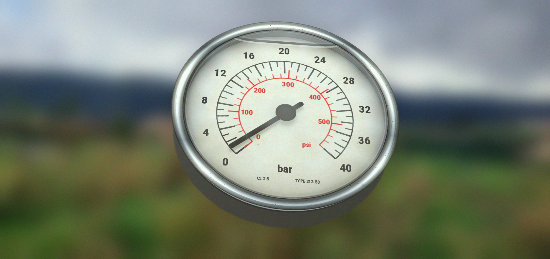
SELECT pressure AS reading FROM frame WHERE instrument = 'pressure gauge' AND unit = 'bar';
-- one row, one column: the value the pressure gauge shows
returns 1 bar
